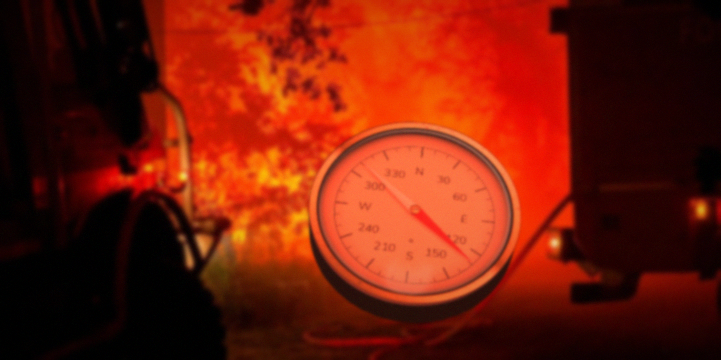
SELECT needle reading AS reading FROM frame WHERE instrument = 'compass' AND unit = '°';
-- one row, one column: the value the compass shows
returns 130 °
